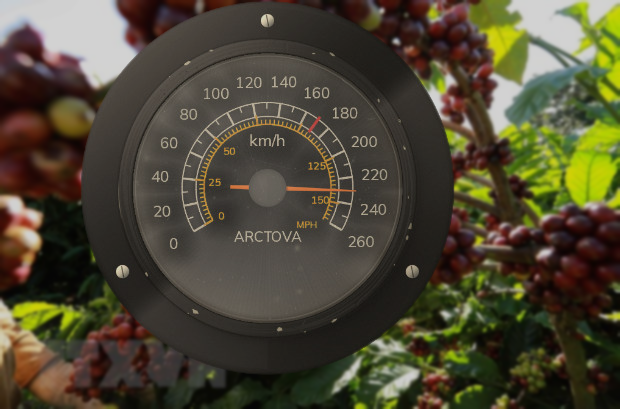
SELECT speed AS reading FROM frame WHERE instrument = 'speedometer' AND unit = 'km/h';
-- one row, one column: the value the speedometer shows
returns 230 km/h
